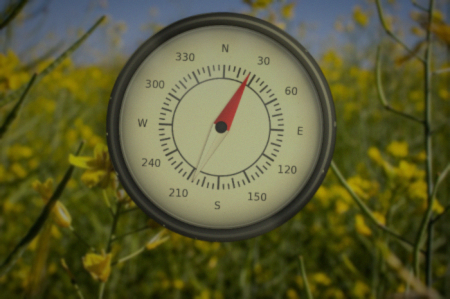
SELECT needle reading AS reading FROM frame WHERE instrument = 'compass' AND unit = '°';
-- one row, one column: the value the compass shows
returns 25 °
